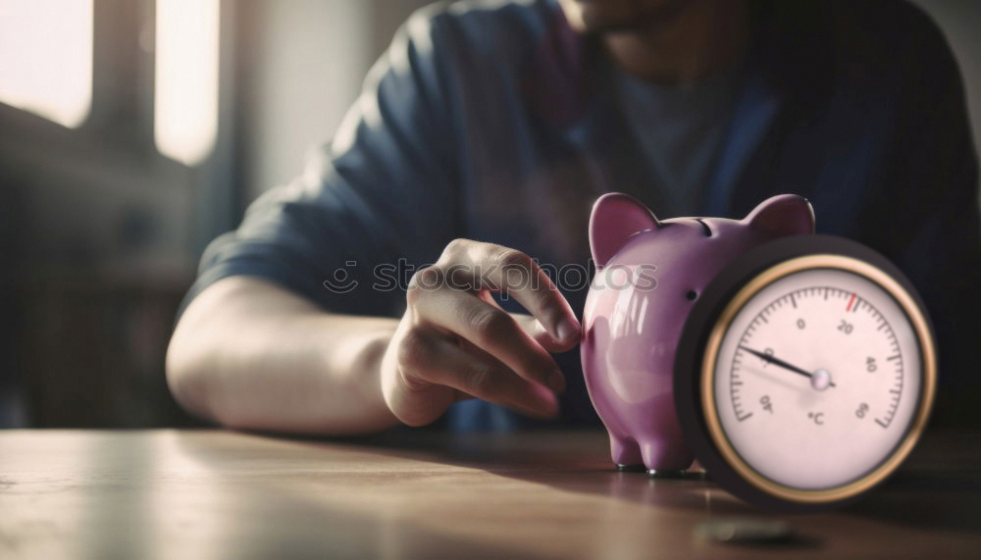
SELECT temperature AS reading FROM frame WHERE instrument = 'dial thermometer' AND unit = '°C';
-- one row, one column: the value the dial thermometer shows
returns -20 °C
